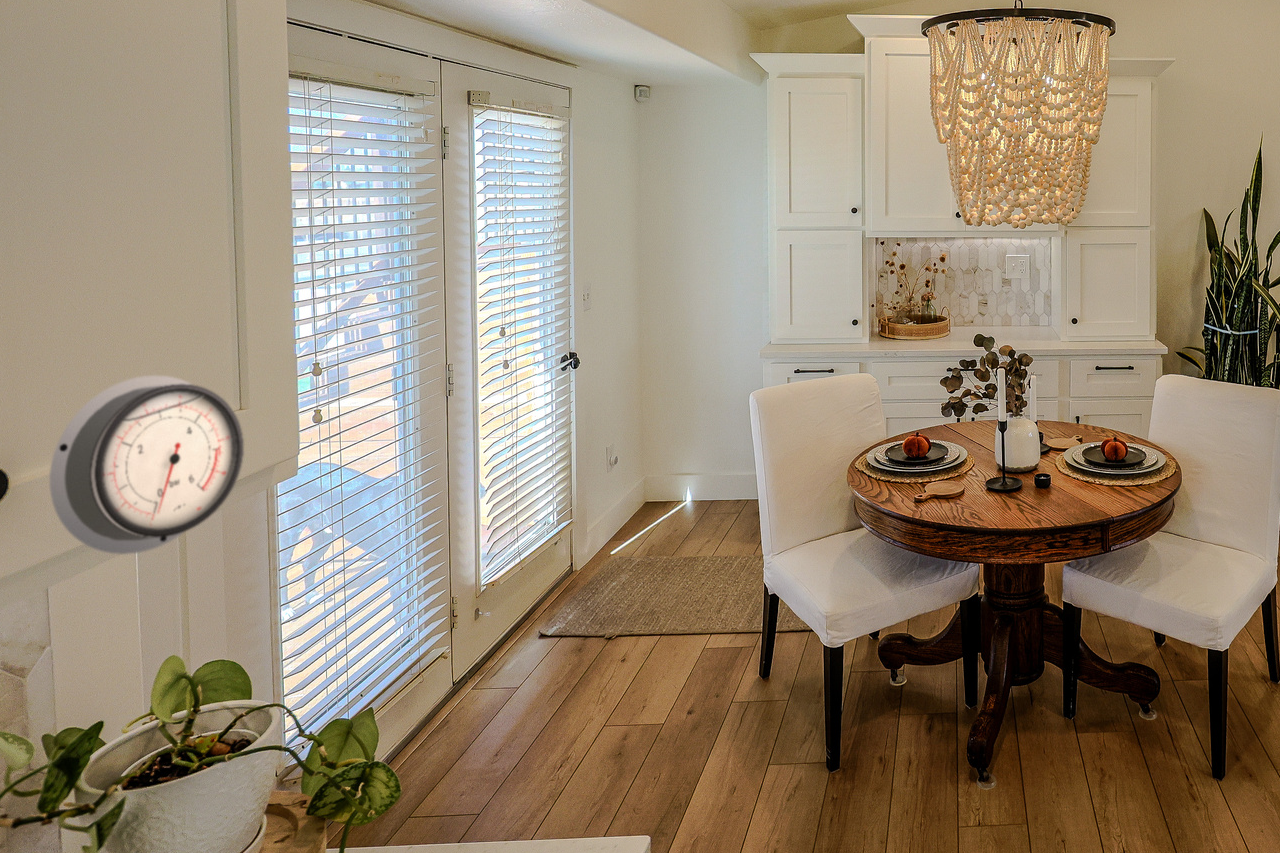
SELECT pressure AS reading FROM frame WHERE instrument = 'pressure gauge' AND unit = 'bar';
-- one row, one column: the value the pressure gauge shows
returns 0 bar
